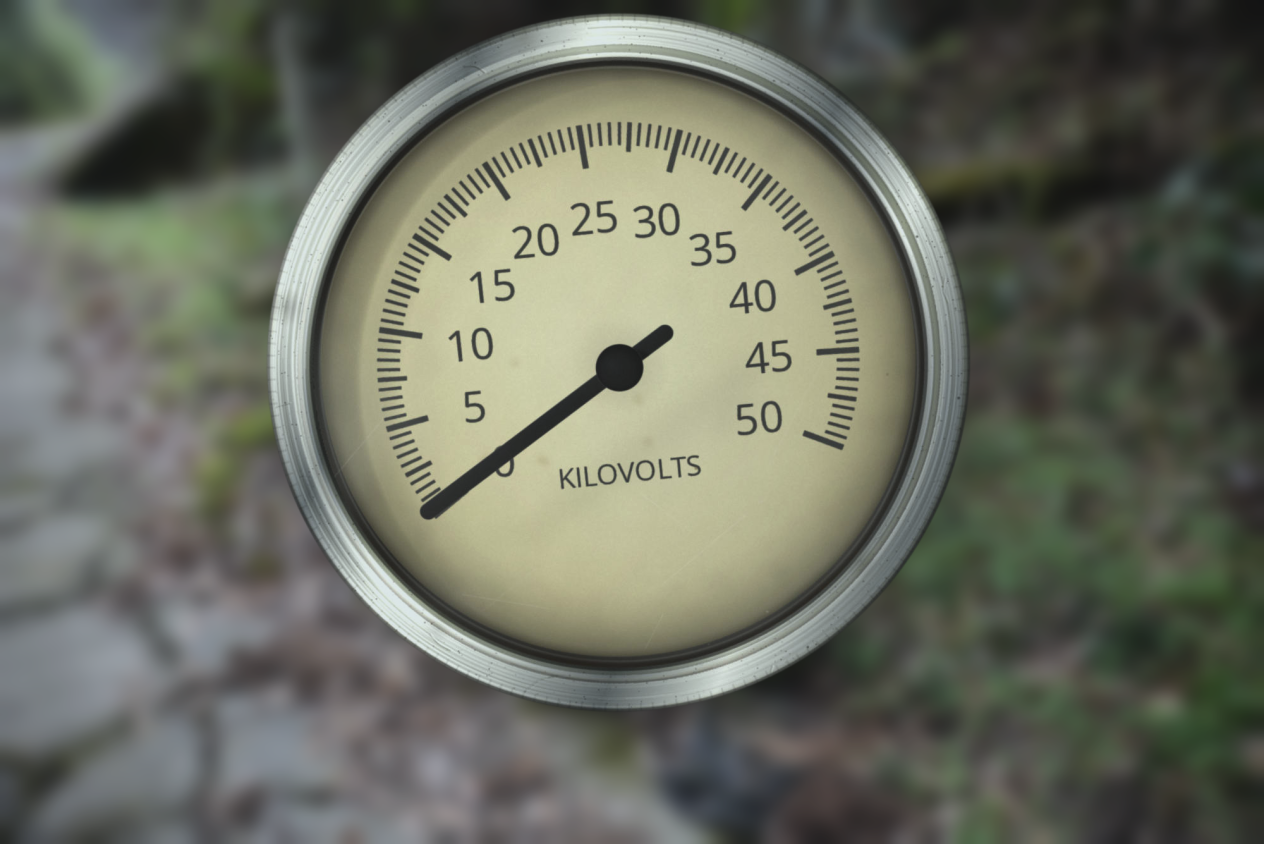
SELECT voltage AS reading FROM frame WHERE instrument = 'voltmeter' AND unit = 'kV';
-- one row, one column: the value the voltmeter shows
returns 0.5 kV
